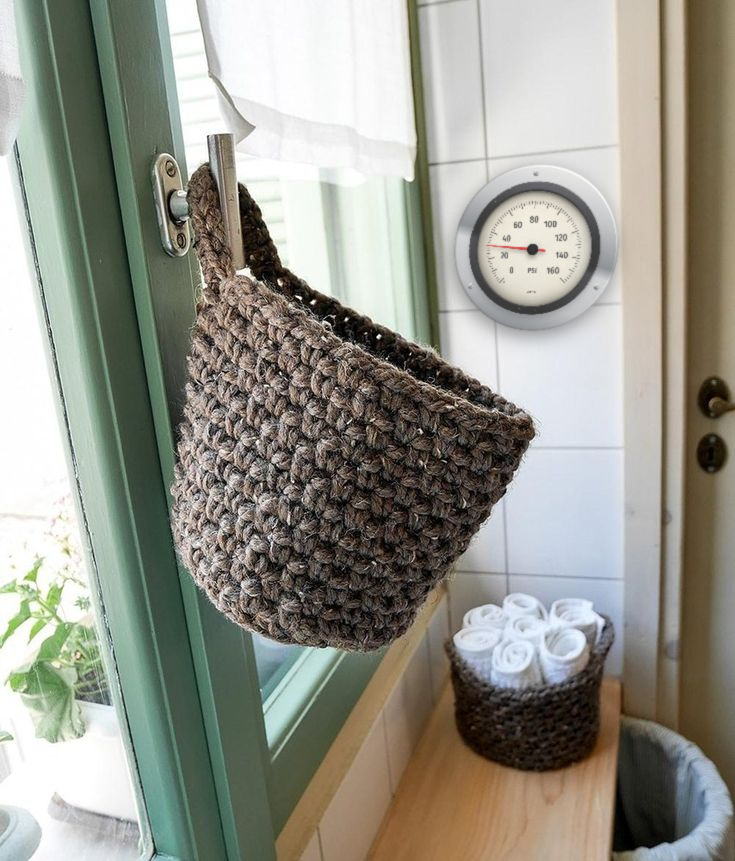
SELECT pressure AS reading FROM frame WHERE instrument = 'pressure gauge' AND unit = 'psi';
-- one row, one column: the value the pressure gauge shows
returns 30 psi
